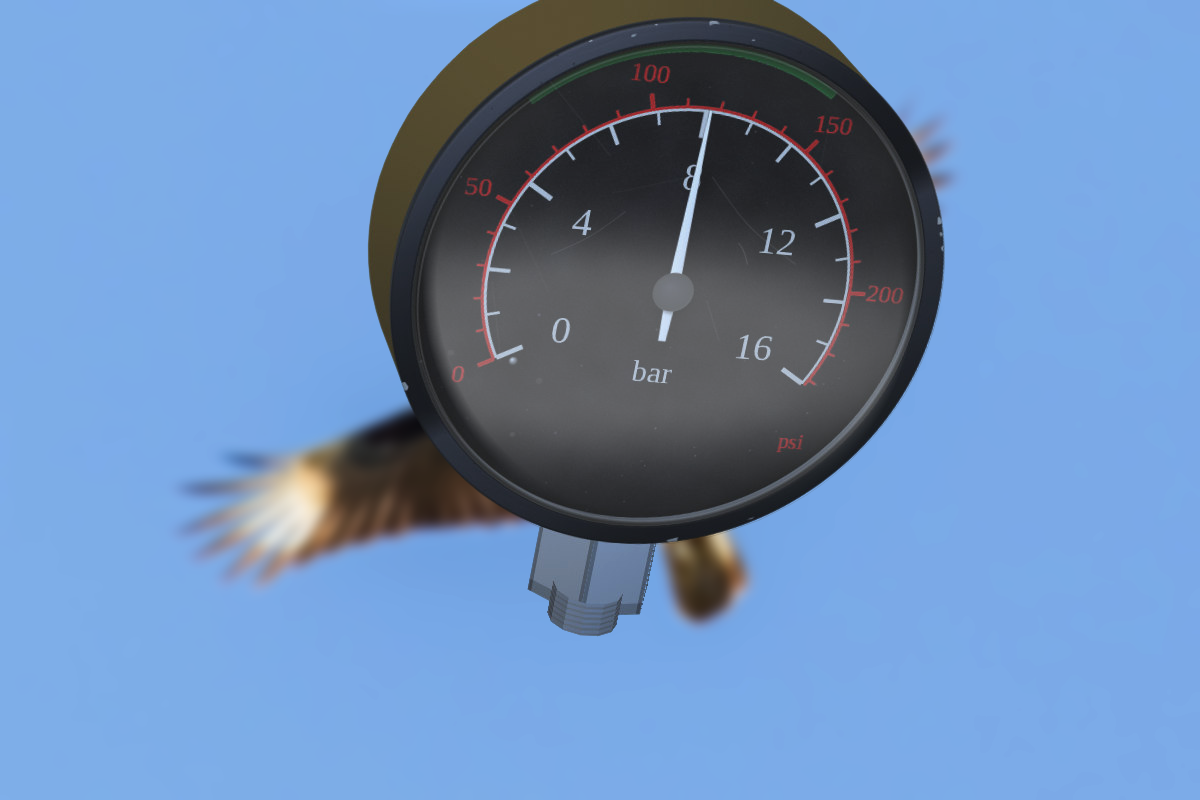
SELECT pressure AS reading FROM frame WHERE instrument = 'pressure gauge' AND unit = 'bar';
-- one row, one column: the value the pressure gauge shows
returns 8 bar
